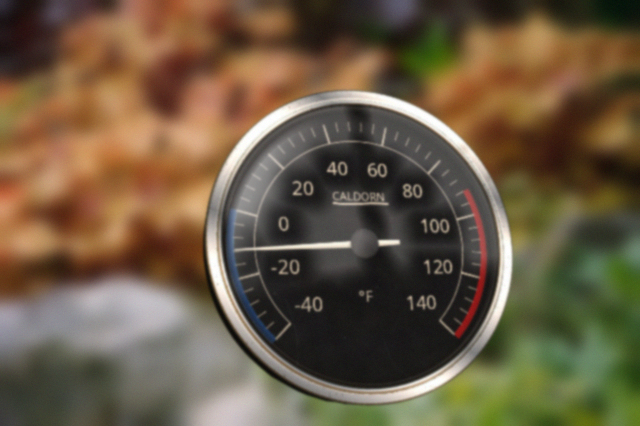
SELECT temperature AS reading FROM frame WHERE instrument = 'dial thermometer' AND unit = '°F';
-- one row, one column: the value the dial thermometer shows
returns -12 °F
